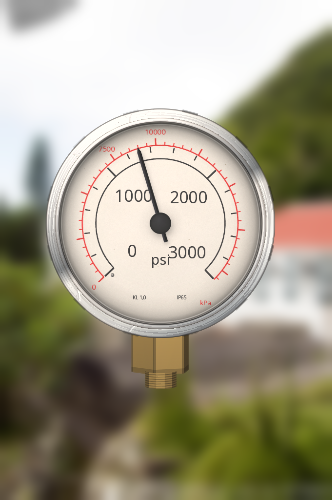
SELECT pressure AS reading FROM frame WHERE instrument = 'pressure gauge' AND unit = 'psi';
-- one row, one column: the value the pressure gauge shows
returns 1300 psi
